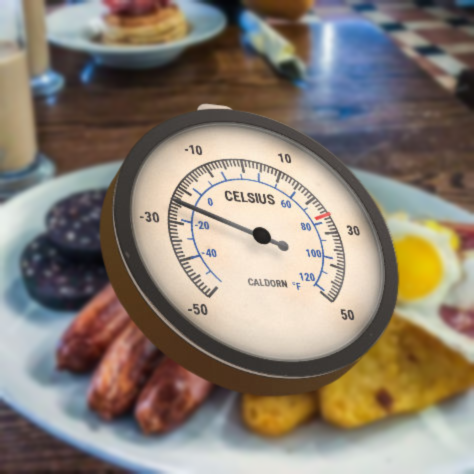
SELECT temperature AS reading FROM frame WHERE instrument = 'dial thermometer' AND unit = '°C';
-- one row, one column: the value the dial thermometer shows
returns -25 °C
